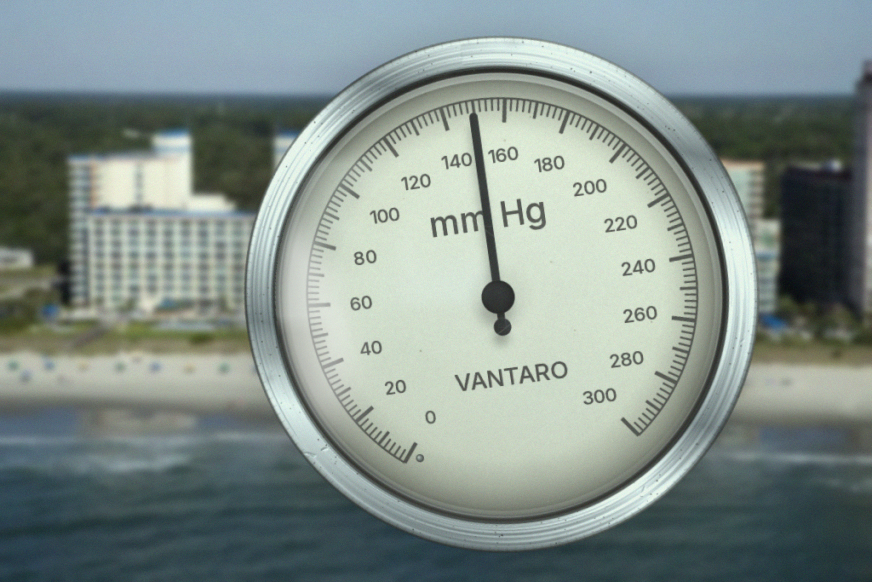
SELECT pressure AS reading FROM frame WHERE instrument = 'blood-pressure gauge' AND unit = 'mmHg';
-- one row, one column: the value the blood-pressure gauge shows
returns 150 mmHg
